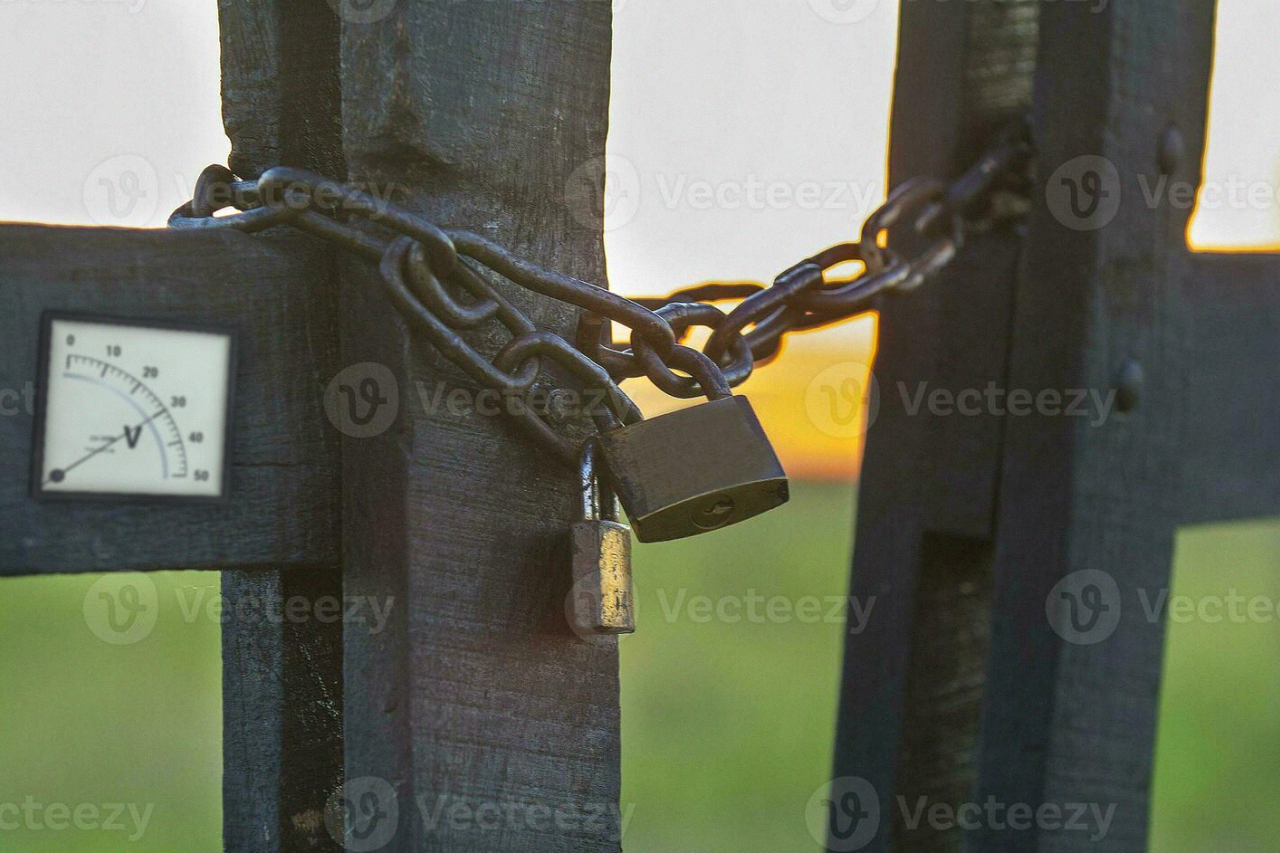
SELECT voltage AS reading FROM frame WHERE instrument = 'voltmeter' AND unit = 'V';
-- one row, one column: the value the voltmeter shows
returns 30 V
